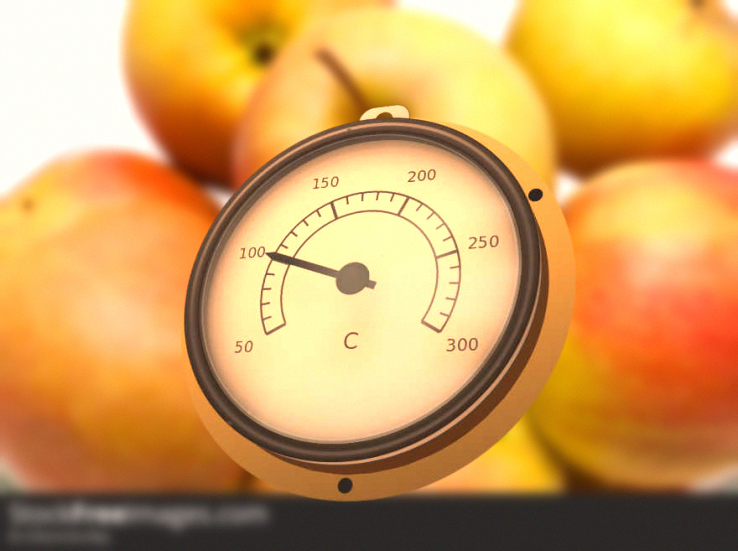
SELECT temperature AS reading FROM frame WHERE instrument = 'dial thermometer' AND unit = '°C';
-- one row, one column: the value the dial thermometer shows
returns 100 °C
